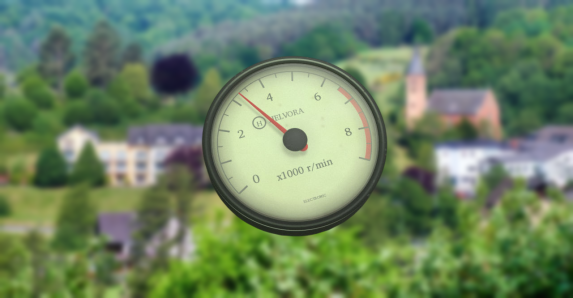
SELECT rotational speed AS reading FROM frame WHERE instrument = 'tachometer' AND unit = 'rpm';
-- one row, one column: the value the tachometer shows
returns 3250 rpm
